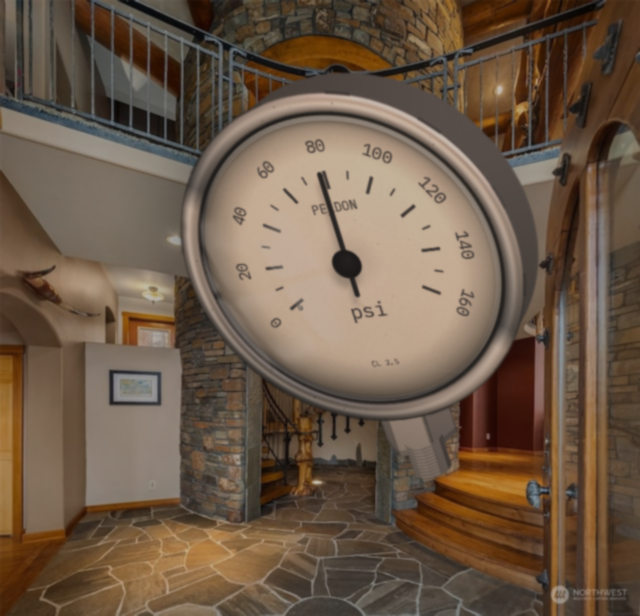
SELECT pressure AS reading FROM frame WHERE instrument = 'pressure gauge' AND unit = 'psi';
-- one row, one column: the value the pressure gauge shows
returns 80 psi
